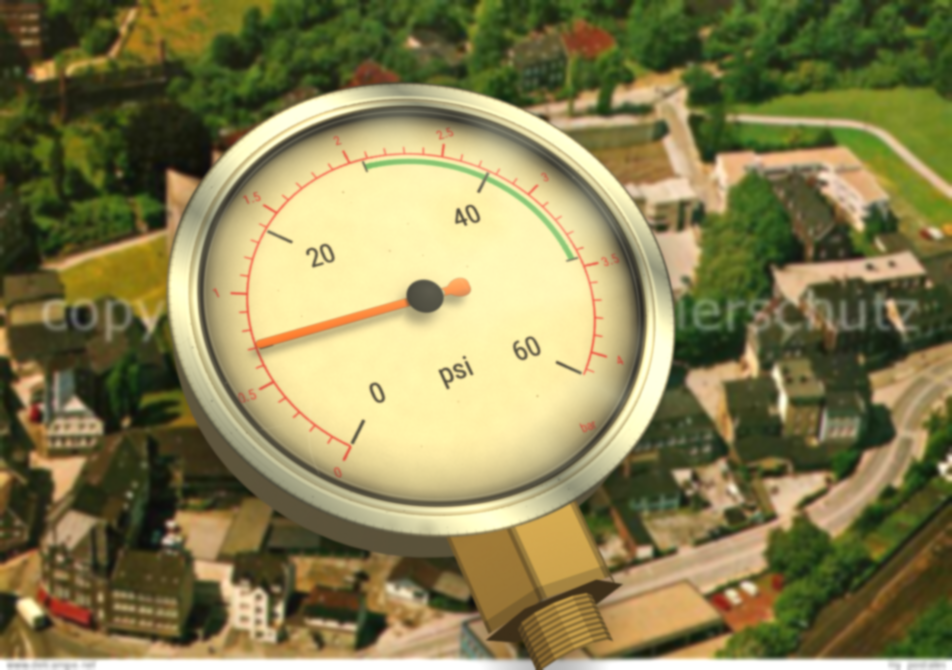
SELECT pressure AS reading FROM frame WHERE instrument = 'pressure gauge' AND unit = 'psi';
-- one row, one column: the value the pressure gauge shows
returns 10 psi
